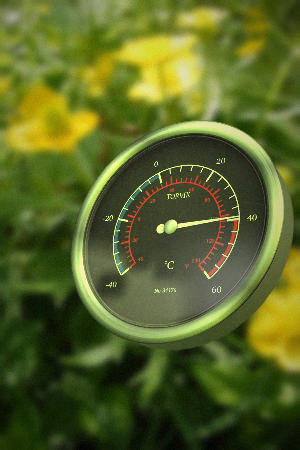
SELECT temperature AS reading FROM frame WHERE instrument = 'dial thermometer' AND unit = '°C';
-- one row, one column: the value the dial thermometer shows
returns 40 °C
